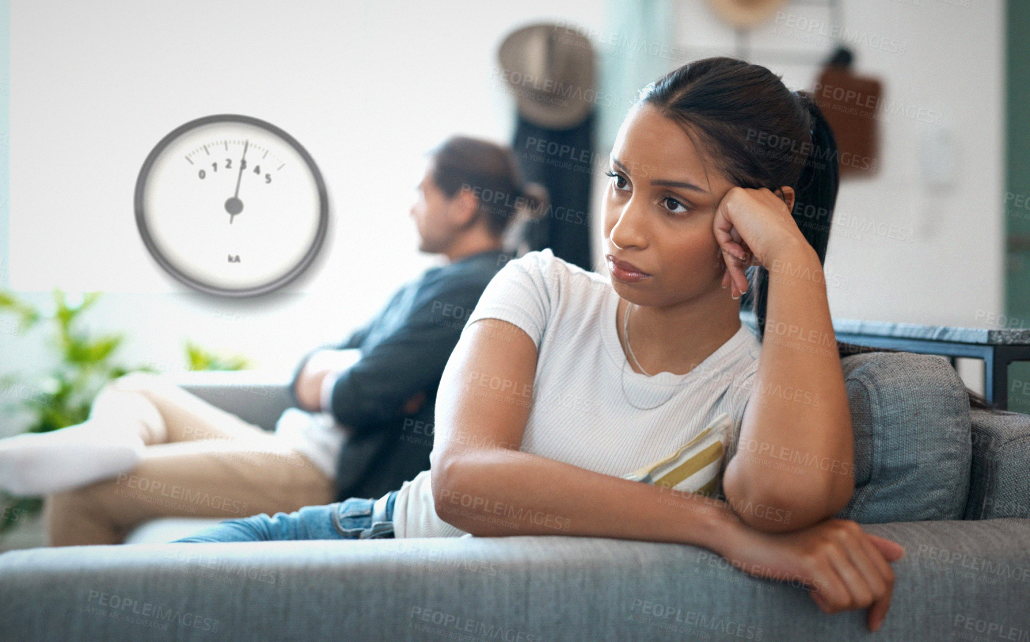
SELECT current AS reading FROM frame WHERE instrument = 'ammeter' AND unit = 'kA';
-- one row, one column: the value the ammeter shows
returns 3 kA
